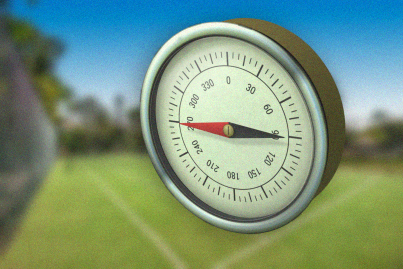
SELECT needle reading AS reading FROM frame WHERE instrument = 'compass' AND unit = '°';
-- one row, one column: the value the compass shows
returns 270 °
